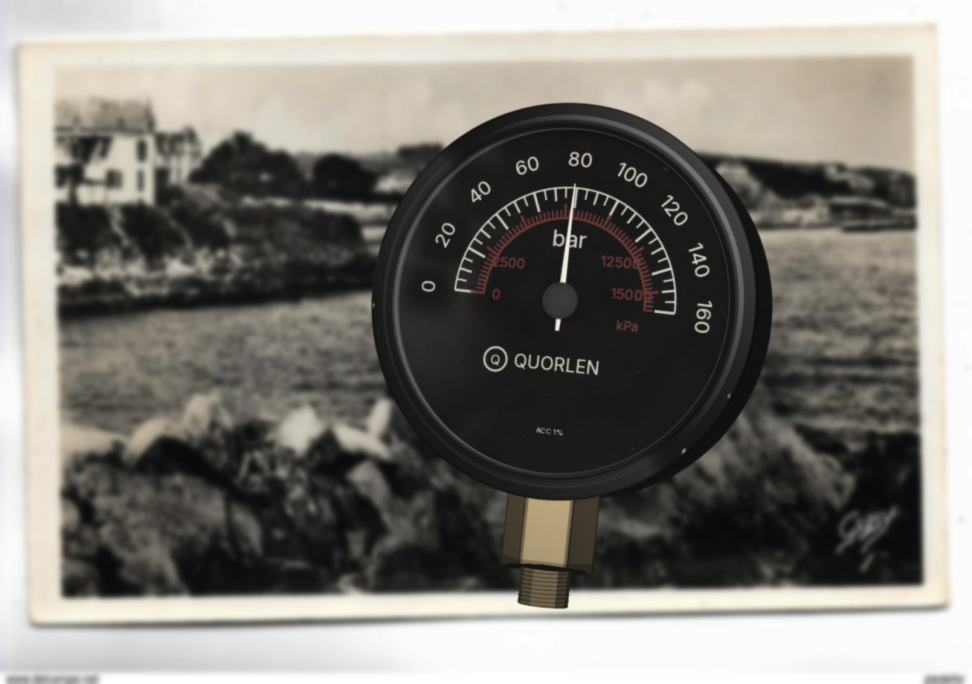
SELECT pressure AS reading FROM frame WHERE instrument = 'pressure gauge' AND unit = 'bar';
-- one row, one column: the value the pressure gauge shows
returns 80 bar
